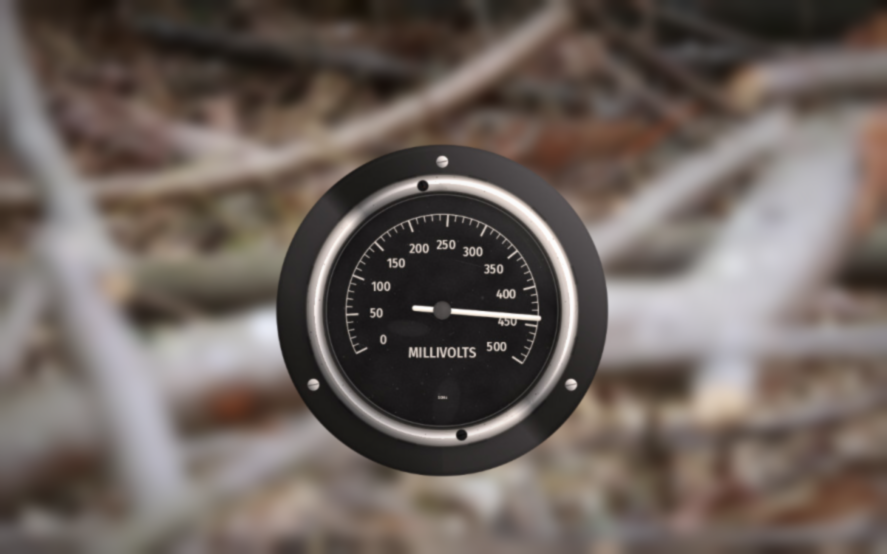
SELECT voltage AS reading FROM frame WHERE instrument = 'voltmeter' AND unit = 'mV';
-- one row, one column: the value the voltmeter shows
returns 440 mV
